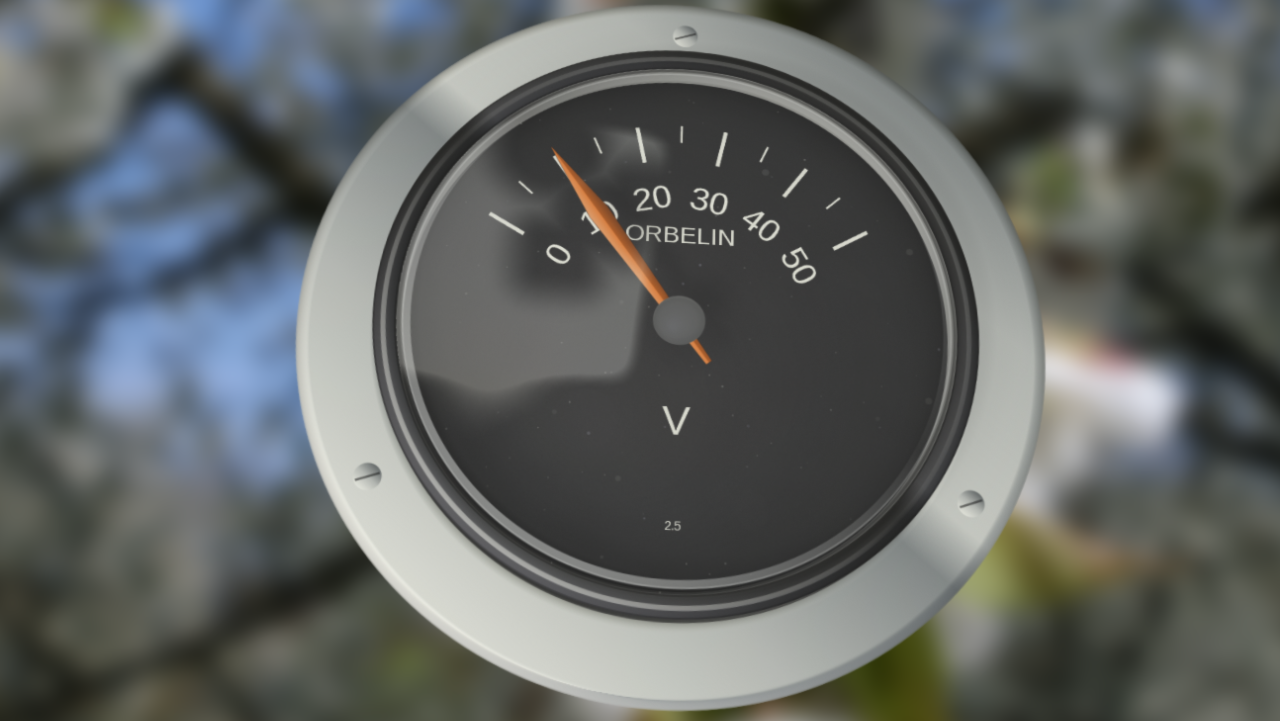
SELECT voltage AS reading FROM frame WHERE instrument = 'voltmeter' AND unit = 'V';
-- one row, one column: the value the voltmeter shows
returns 10 V
